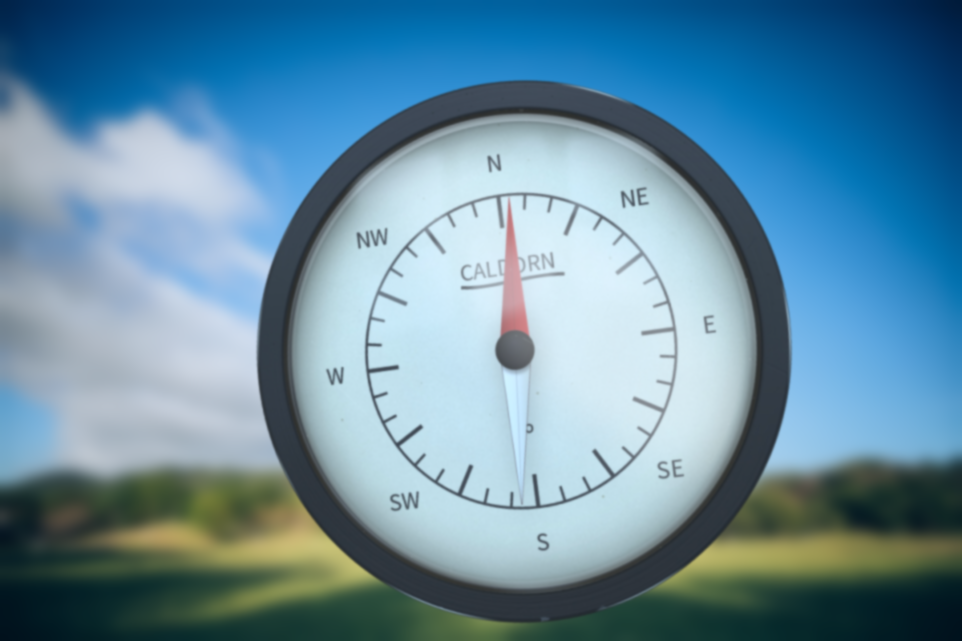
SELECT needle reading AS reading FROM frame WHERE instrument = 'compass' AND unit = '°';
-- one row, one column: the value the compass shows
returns 5 °
